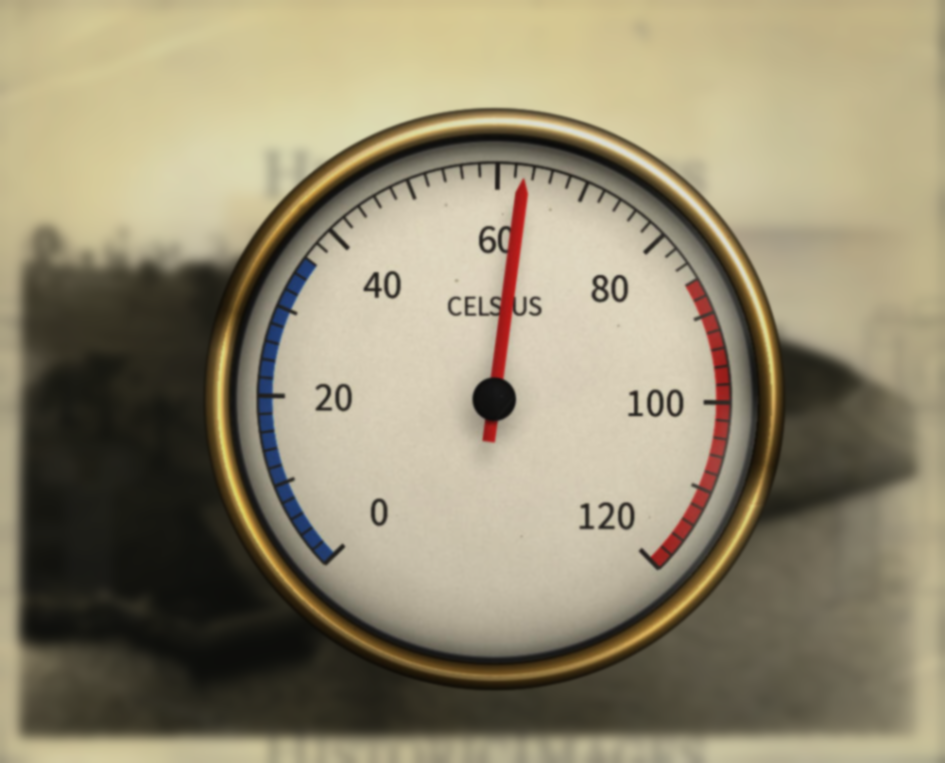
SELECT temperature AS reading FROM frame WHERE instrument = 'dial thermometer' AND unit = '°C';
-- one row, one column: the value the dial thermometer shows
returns 63 °C
